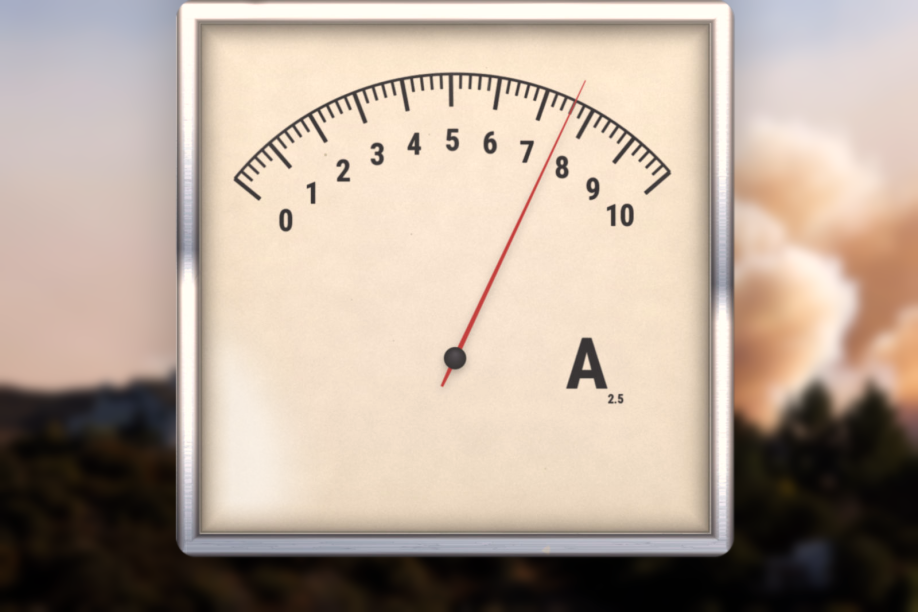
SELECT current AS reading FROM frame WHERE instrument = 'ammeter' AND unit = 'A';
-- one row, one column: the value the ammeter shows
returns 7.6 A
